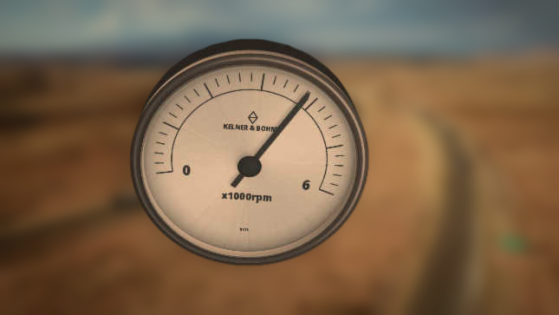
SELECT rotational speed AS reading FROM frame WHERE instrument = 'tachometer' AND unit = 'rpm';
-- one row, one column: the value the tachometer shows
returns 3800 rpm
